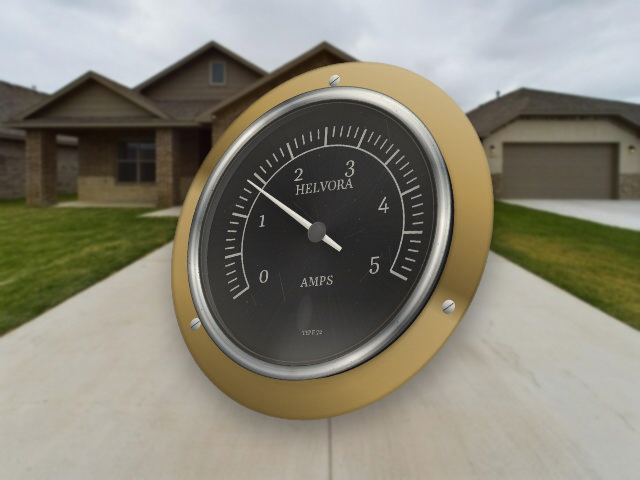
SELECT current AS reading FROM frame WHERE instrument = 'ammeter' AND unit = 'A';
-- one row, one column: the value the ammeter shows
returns 1.4 A
